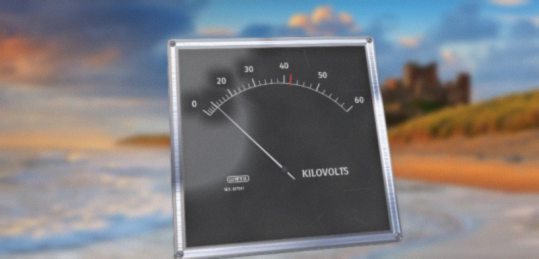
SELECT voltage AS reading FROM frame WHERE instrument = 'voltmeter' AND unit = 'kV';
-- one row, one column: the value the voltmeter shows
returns 10 kV
